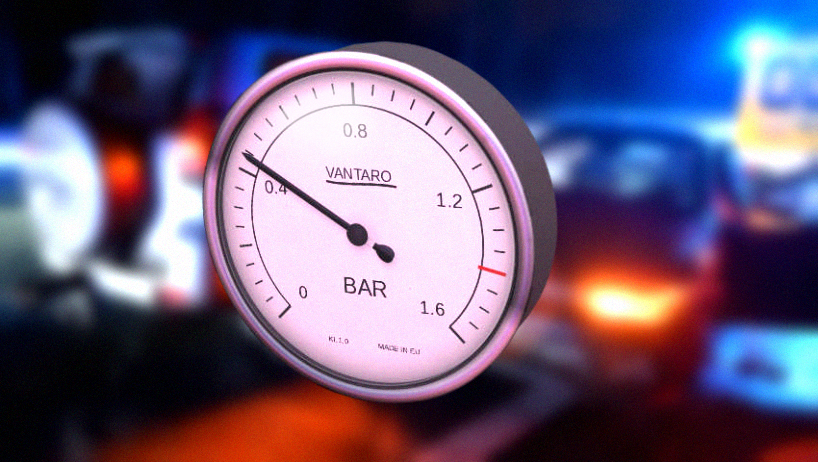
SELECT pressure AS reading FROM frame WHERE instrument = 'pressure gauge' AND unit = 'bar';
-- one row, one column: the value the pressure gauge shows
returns 0.45 bar
